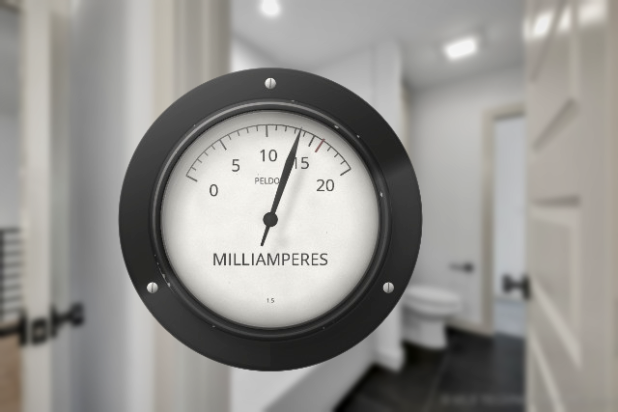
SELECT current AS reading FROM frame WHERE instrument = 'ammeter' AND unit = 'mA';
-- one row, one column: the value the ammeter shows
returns 13.5 mA
